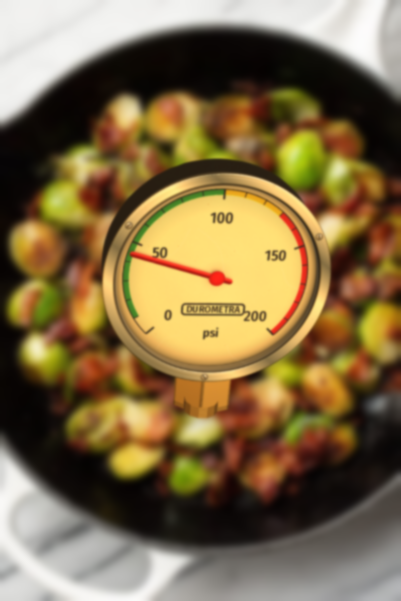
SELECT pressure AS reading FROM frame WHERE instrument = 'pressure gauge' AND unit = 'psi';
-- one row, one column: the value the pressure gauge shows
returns 45 psi
